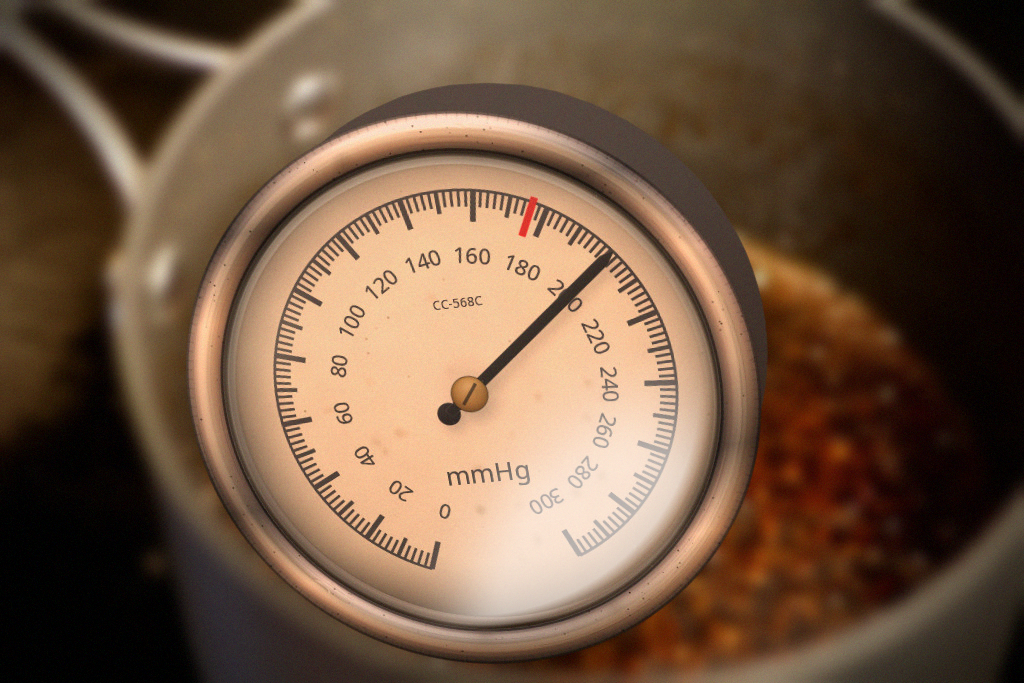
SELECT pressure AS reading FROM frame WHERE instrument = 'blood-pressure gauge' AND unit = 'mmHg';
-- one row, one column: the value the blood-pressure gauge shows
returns 200 mmHg
